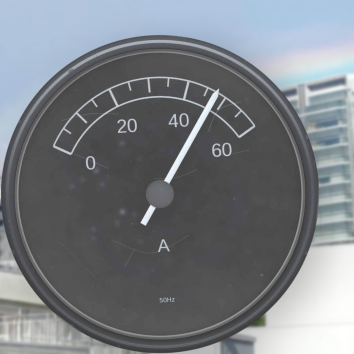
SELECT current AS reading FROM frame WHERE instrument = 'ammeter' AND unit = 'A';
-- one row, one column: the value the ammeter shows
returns 47.5 A
